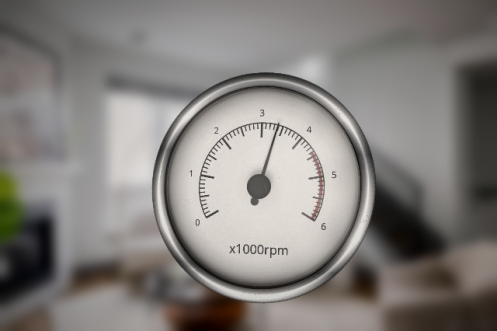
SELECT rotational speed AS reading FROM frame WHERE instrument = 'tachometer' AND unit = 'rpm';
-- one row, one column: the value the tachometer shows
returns 3400 rpm
